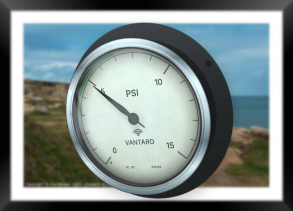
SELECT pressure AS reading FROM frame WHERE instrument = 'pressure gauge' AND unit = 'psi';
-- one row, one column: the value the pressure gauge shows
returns 5 psi
